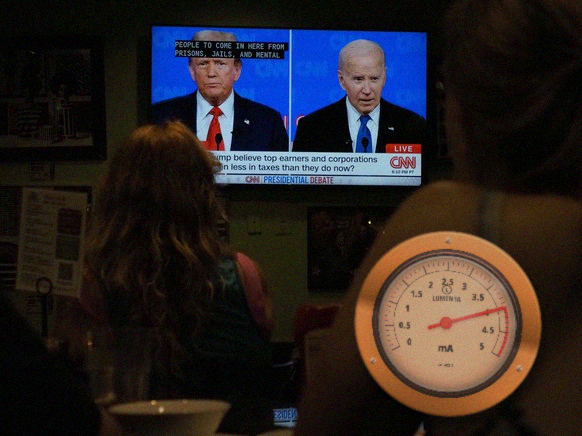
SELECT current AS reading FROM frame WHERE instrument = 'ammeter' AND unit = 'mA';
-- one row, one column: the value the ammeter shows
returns 4 mA
